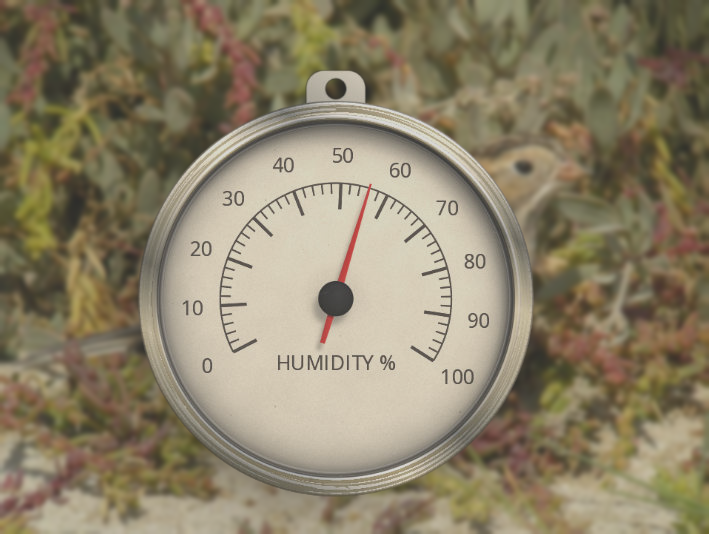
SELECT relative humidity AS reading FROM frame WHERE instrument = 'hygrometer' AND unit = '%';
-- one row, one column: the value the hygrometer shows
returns 56 %
